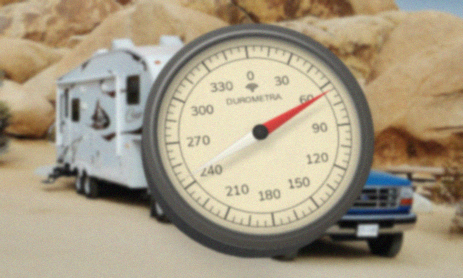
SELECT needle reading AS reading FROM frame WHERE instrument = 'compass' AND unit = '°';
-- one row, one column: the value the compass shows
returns 65 °
